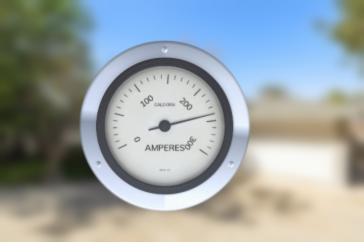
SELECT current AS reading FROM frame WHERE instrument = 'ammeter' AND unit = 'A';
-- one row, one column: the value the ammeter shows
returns 240 A
